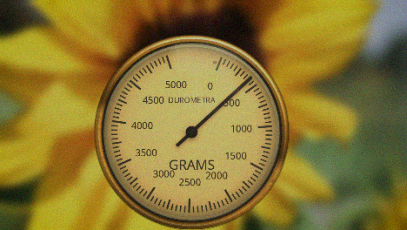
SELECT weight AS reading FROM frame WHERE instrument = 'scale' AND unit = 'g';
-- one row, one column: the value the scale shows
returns 400 g
